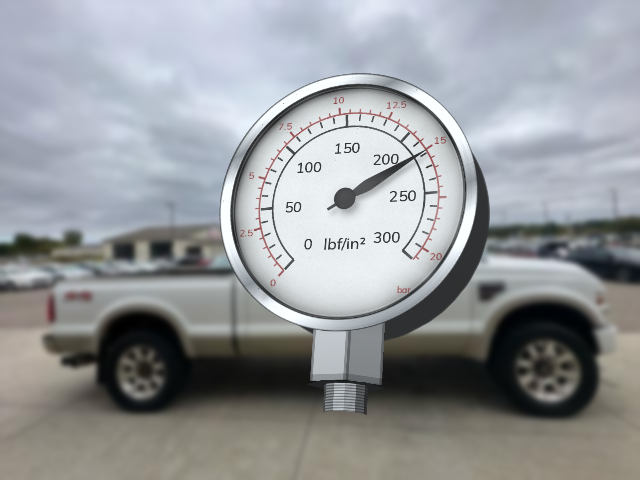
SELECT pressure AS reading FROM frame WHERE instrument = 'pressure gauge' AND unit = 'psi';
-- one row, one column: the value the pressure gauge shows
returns 220 psi
